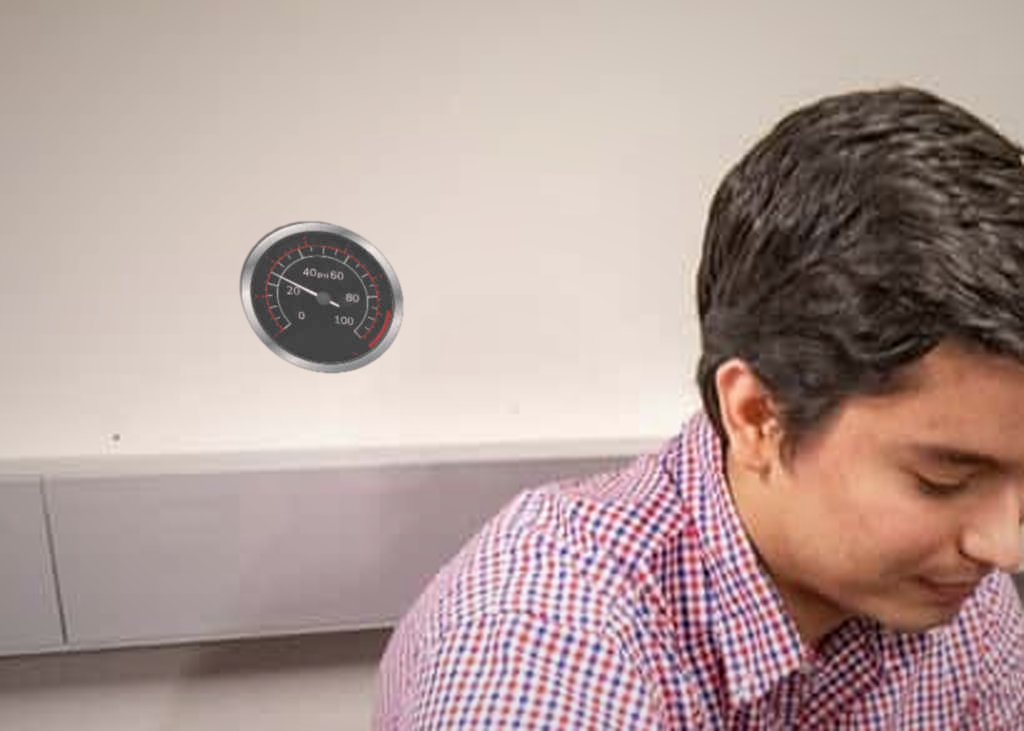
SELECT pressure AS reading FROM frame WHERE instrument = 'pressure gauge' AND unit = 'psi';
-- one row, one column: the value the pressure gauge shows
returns 25 psi
